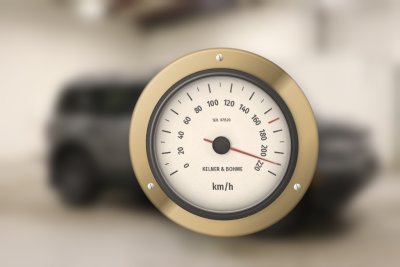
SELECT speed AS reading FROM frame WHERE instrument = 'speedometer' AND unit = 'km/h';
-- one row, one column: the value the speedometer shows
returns 210 km/h
